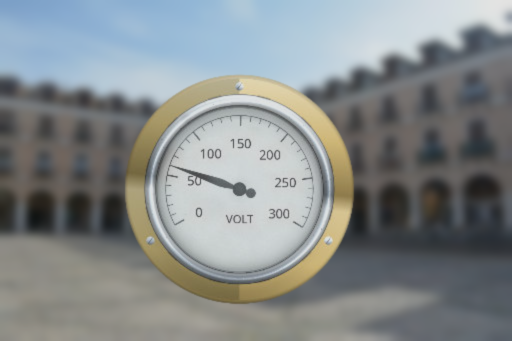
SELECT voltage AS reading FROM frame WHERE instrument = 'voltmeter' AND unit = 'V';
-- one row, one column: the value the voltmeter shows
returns 60 V
